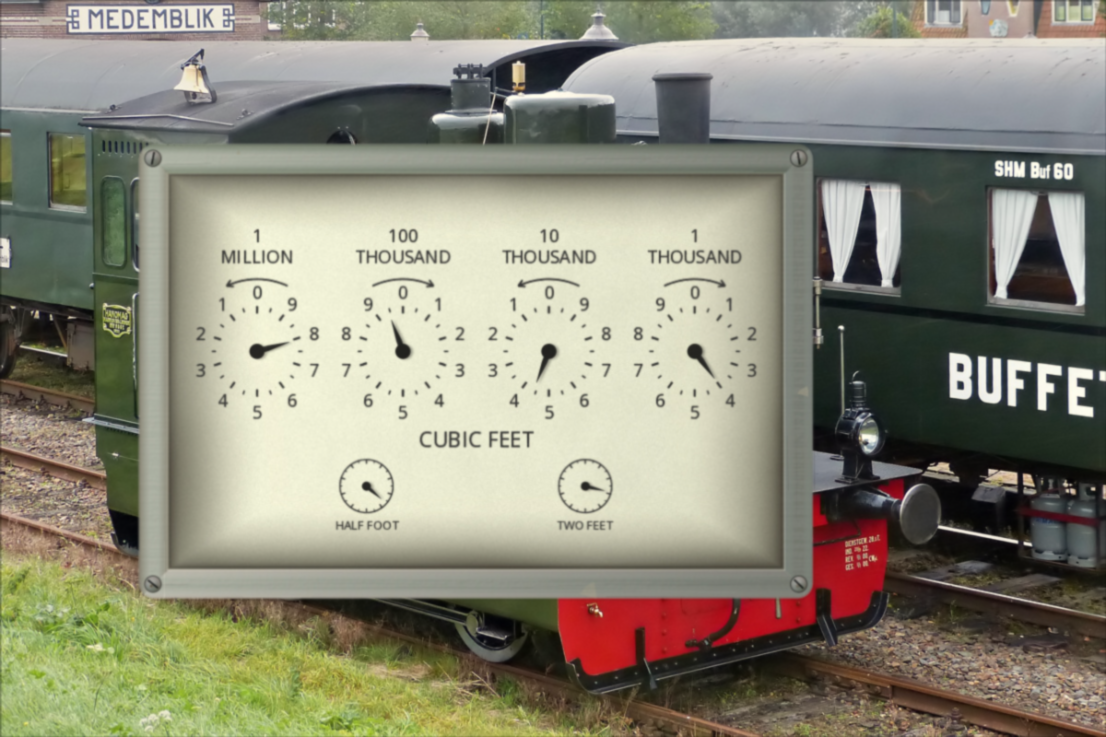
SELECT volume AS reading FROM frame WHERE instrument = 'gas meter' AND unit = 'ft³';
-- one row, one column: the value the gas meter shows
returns 794400 ft³
